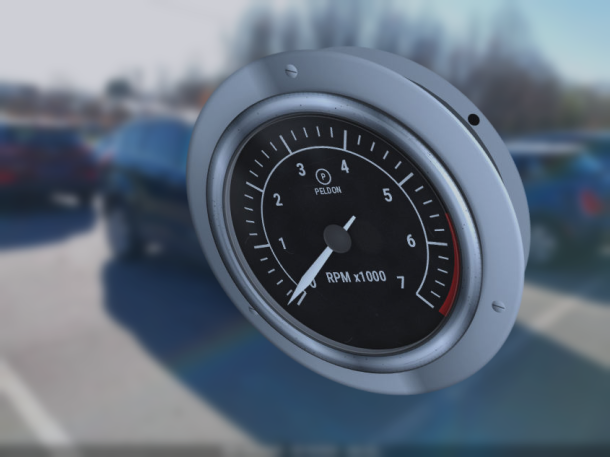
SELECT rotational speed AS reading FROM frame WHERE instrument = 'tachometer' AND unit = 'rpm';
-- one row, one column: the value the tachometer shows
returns 100 rpm
